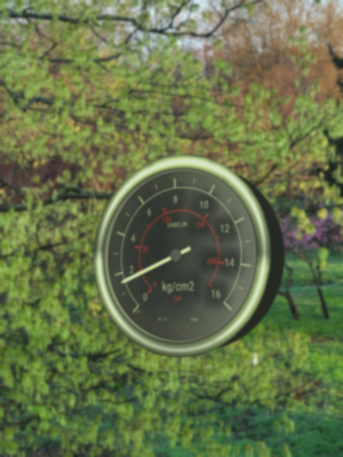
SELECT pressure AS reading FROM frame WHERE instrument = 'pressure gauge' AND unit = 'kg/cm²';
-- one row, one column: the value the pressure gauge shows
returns 1.5 kg/cm²
